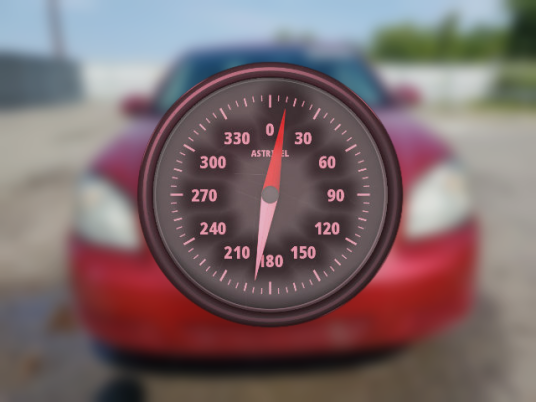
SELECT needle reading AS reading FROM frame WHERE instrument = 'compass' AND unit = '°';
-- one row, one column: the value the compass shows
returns 10 °
